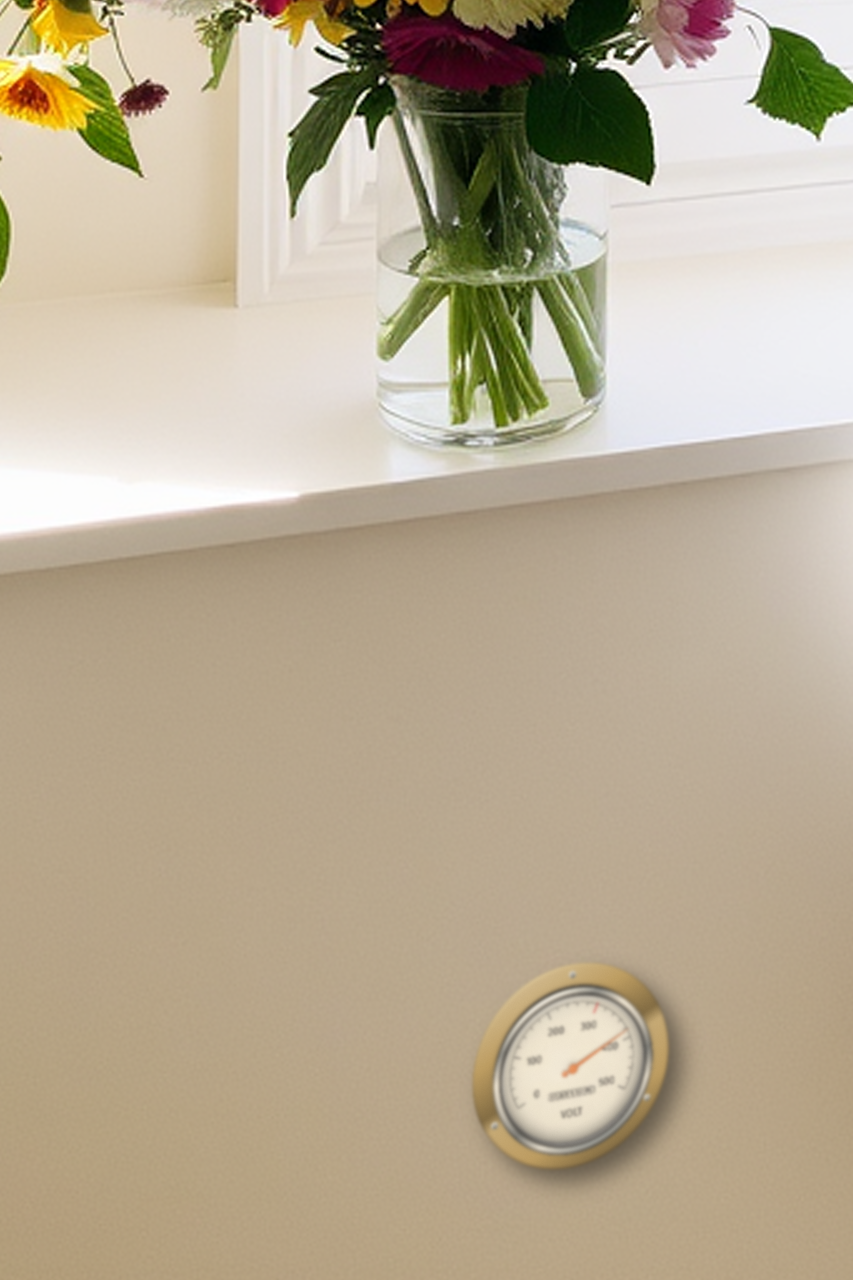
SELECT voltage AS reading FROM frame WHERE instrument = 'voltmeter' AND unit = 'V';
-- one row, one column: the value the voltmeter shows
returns 380 V
